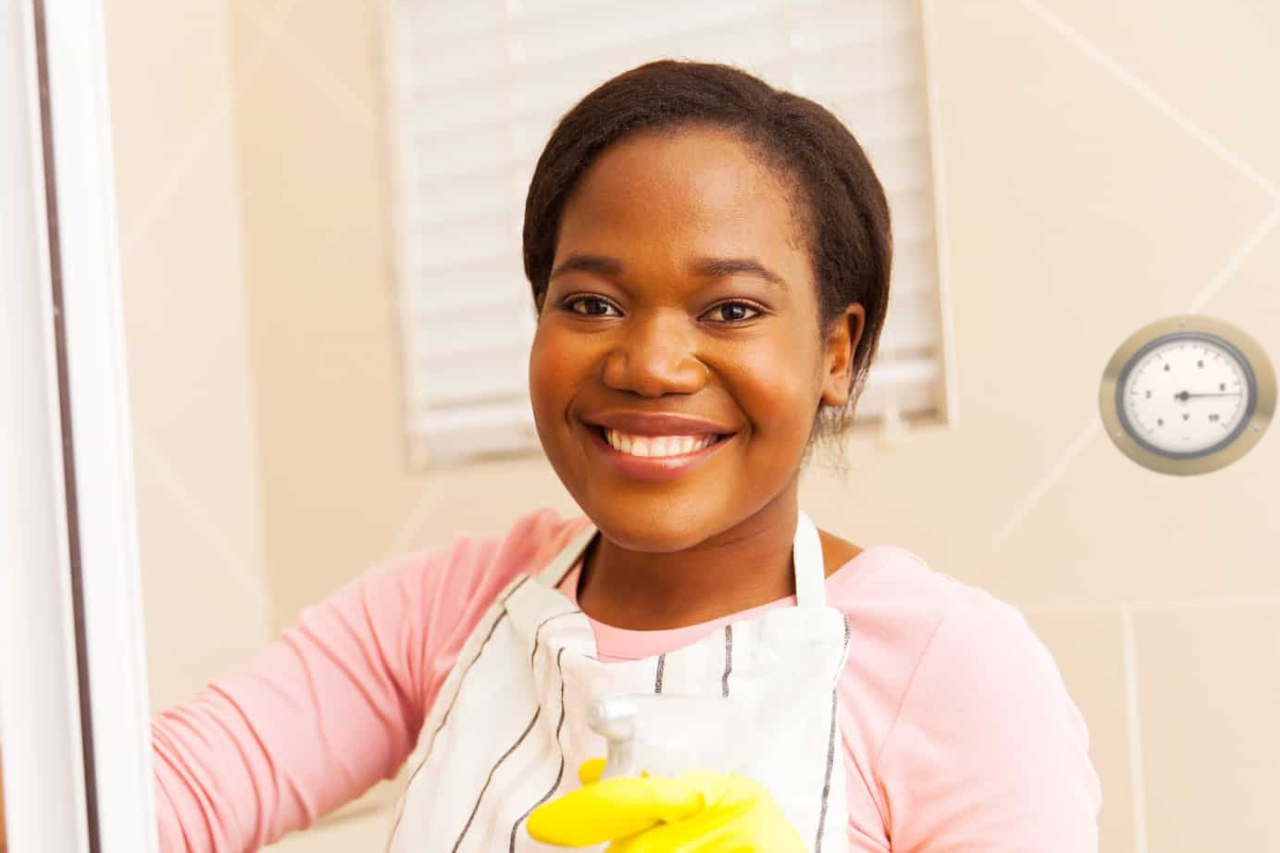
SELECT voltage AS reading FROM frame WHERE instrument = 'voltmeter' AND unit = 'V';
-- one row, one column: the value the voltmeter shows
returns 8.5 V
